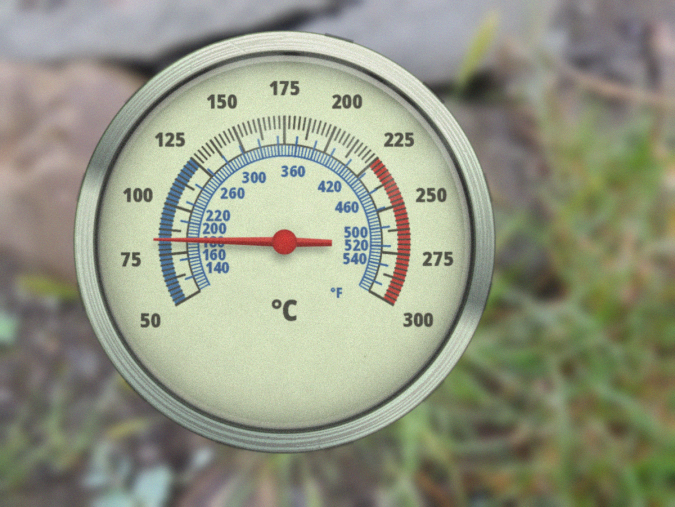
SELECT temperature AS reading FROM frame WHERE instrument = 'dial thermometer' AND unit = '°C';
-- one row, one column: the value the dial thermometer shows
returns 82.5 °C
